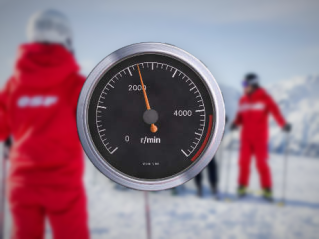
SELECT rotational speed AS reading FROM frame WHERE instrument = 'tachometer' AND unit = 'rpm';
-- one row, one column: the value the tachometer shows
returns 2200 rpm
